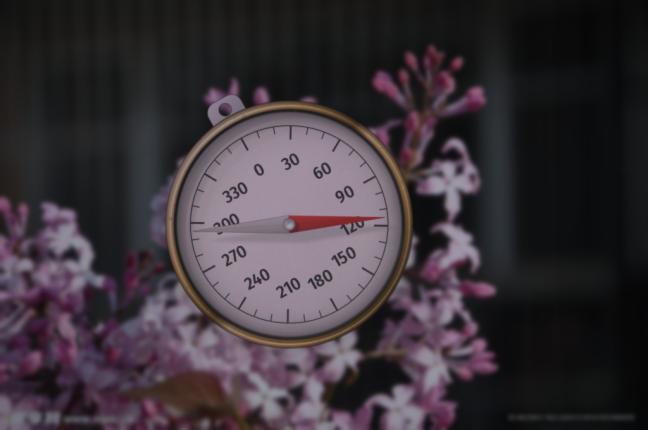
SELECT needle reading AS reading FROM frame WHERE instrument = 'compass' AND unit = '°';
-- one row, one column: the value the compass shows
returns 115 °
